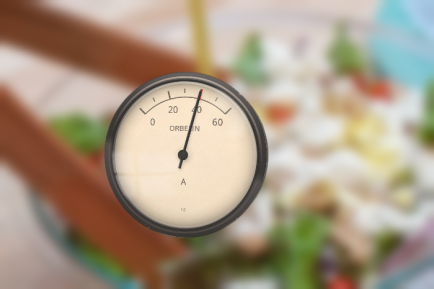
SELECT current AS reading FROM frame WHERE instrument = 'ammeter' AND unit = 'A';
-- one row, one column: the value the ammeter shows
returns 40 A
